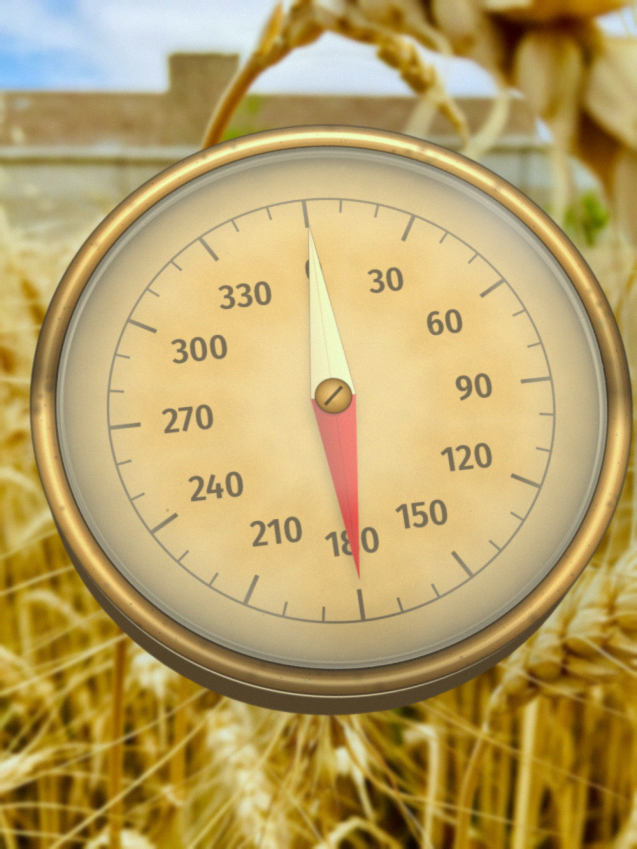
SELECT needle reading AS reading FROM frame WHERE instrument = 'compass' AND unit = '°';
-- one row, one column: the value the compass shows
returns 180 °
